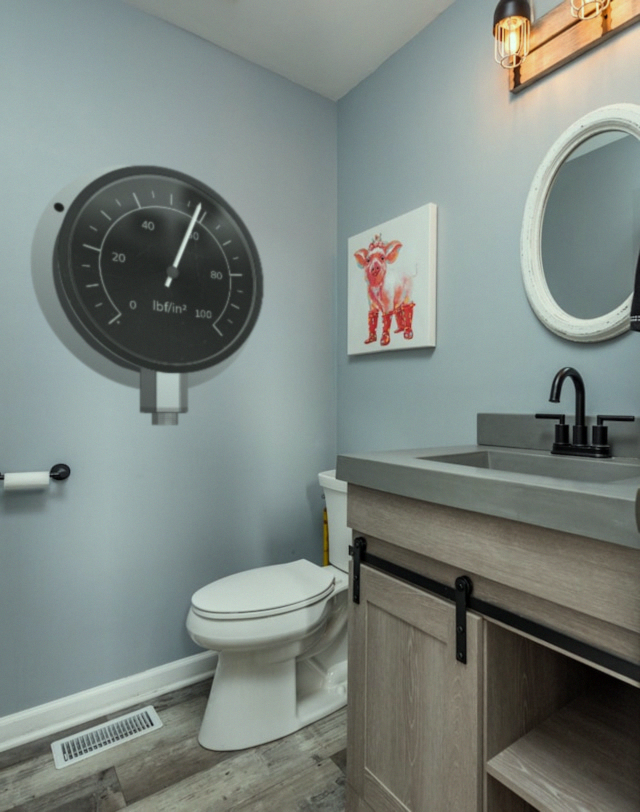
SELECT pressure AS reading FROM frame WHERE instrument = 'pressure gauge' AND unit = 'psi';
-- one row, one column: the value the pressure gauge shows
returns 57.5 psi
